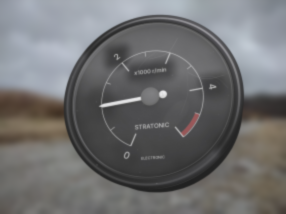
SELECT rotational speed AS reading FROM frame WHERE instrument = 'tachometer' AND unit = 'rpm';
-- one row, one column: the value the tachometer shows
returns 1000 rpm
